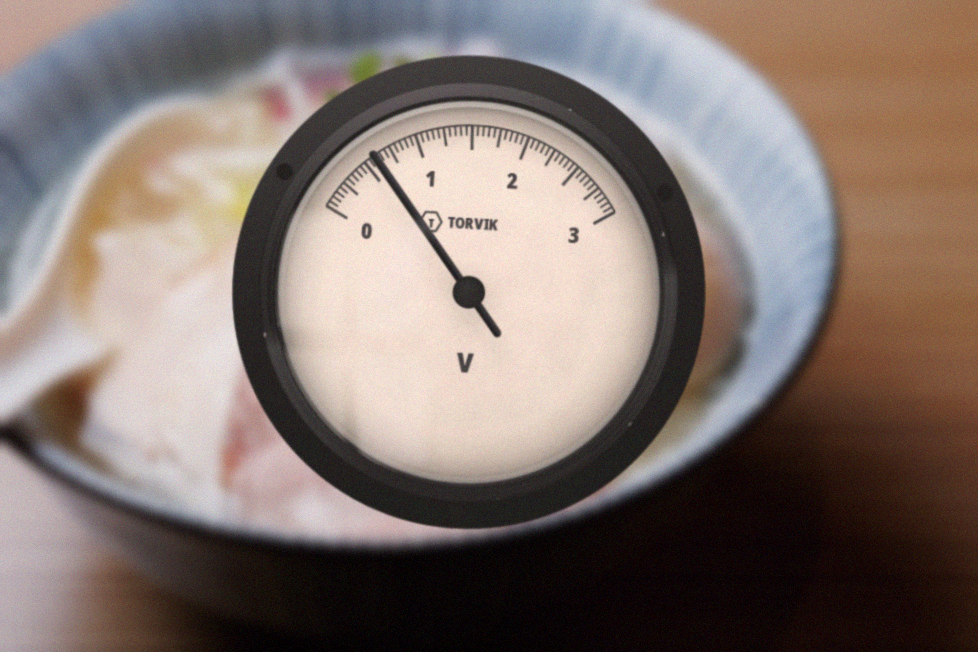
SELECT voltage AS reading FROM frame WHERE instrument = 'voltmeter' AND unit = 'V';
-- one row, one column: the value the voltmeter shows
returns 0.6 V
